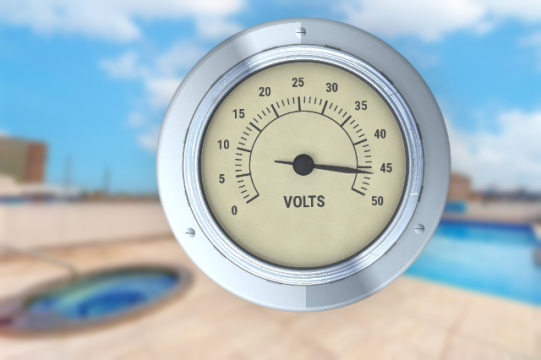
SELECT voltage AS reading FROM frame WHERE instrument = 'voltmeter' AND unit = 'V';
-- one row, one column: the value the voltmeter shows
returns 46 V
